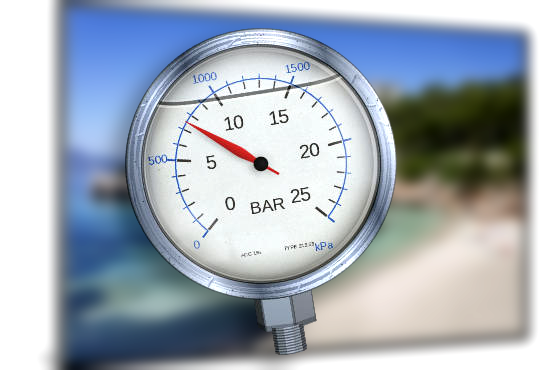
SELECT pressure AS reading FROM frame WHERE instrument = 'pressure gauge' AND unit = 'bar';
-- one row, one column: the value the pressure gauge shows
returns 7.5 bar
